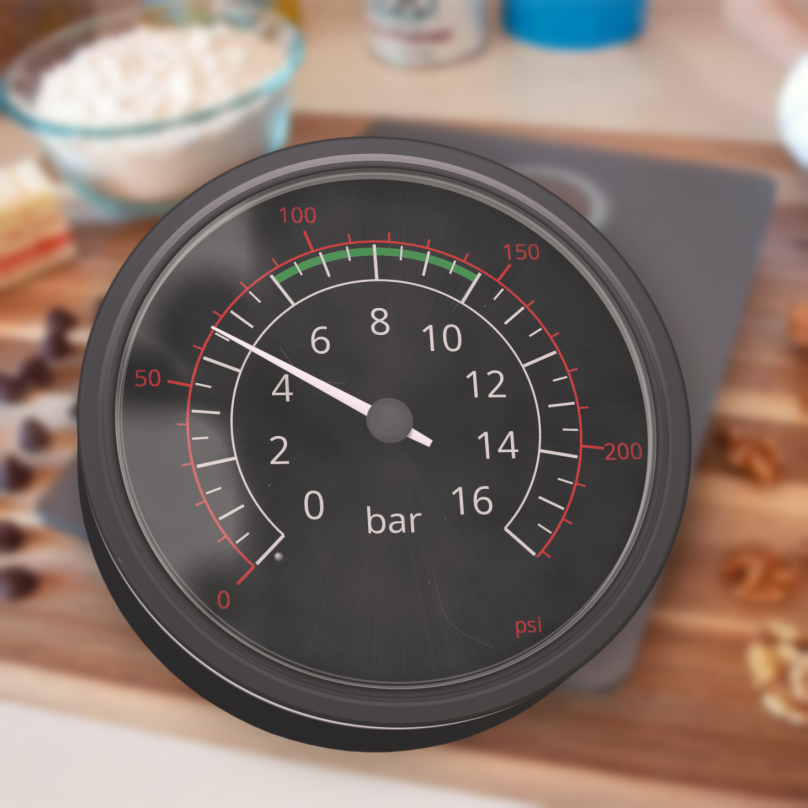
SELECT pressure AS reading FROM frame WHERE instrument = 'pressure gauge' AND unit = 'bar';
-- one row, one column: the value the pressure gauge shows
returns 4.5 bar
